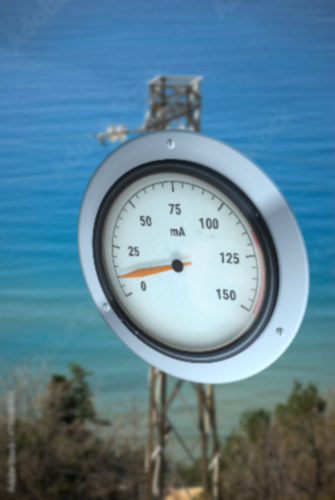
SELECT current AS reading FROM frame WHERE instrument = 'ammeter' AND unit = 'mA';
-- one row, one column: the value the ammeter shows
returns 10 mA
